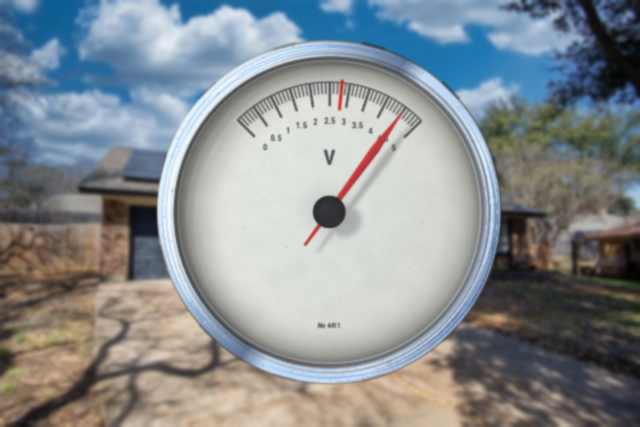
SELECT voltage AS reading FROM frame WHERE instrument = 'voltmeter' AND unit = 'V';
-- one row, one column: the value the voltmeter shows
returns 4.5 V
